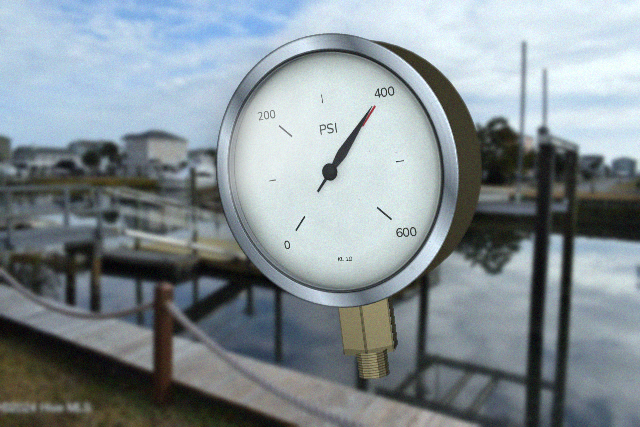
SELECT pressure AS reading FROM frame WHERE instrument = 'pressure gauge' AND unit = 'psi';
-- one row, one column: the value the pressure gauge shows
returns 400 psi
